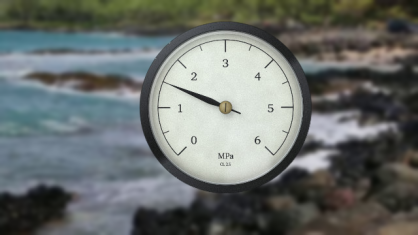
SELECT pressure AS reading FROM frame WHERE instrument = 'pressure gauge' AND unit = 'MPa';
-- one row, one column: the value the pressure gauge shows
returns 1.5 MPa
